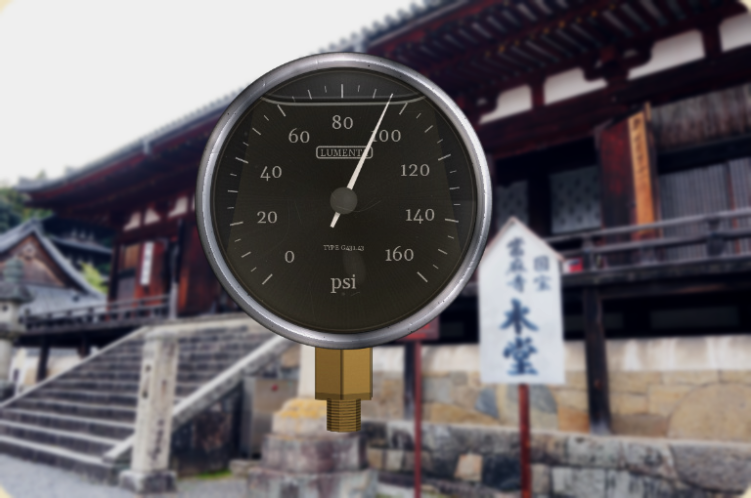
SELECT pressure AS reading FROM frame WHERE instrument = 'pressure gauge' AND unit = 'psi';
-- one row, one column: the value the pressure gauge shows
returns 95 psi
